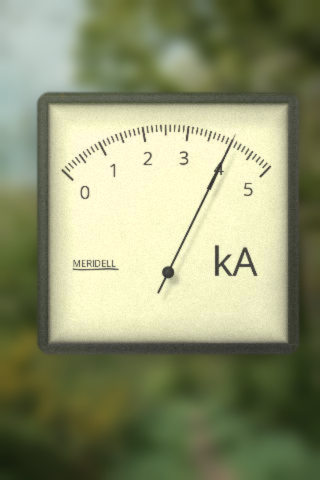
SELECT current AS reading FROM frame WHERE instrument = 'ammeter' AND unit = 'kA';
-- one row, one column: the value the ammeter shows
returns 4 kA
